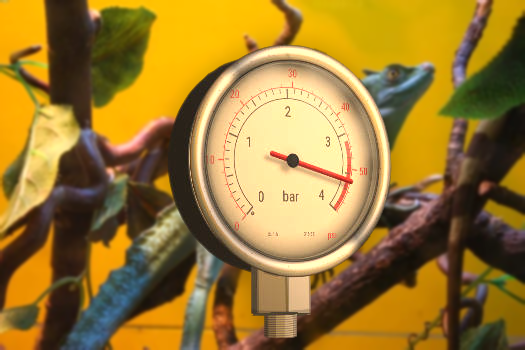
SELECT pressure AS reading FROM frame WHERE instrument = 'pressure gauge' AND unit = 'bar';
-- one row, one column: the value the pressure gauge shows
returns 3.6 bar
